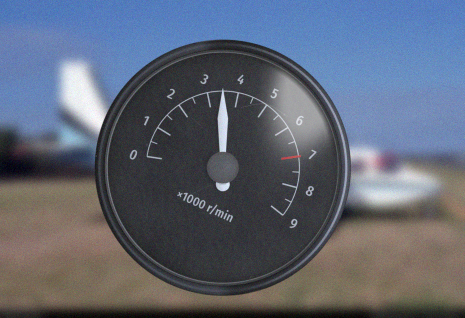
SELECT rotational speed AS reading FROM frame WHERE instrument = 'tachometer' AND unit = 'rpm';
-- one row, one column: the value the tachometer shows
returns 3500 rpm
